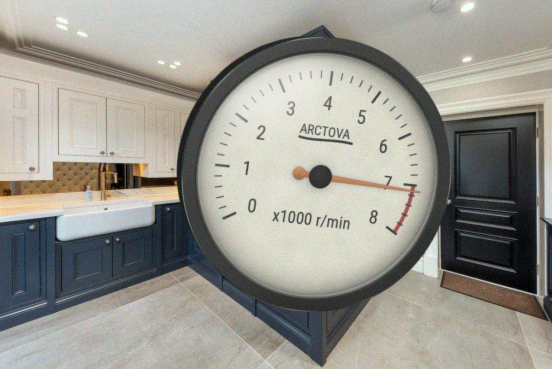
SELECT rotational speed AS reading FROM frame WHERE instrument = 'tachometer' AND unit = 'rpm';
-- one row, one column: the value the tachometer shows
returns 7100 rpm
